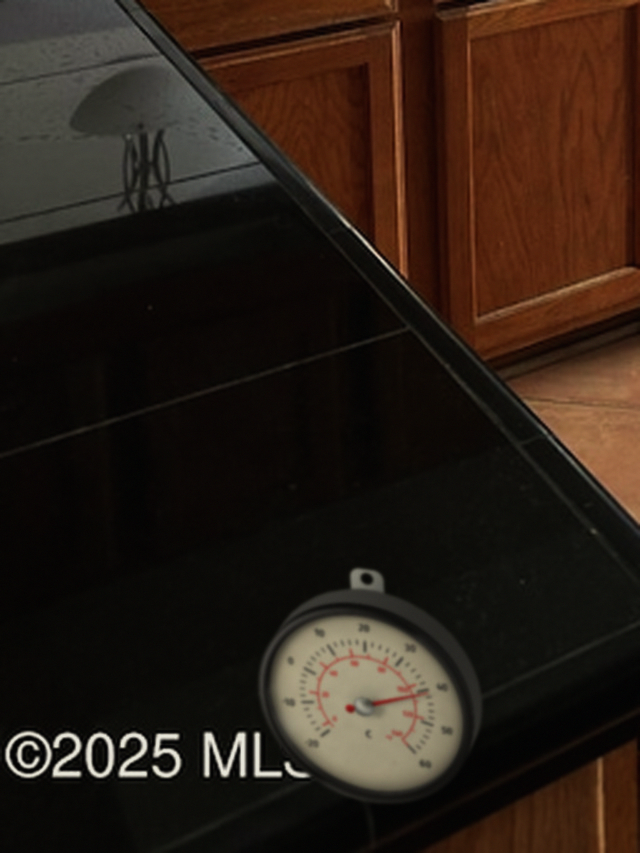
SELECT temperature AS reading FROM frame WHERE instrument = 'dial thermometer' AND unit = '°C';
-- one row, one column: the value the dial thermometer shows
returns 40 °C
